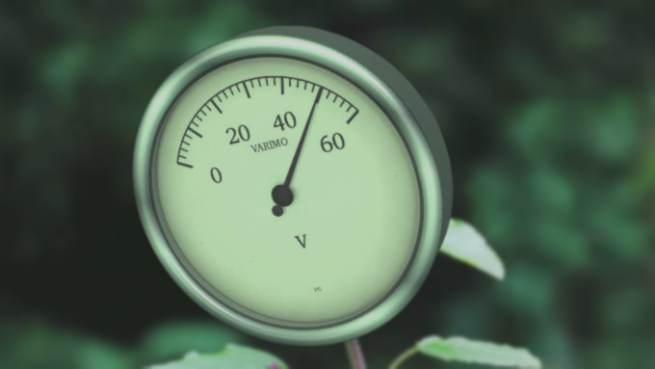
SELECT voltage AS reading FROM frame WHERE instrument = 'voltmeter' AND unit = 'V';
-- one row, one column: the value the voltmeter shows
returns 50 V
